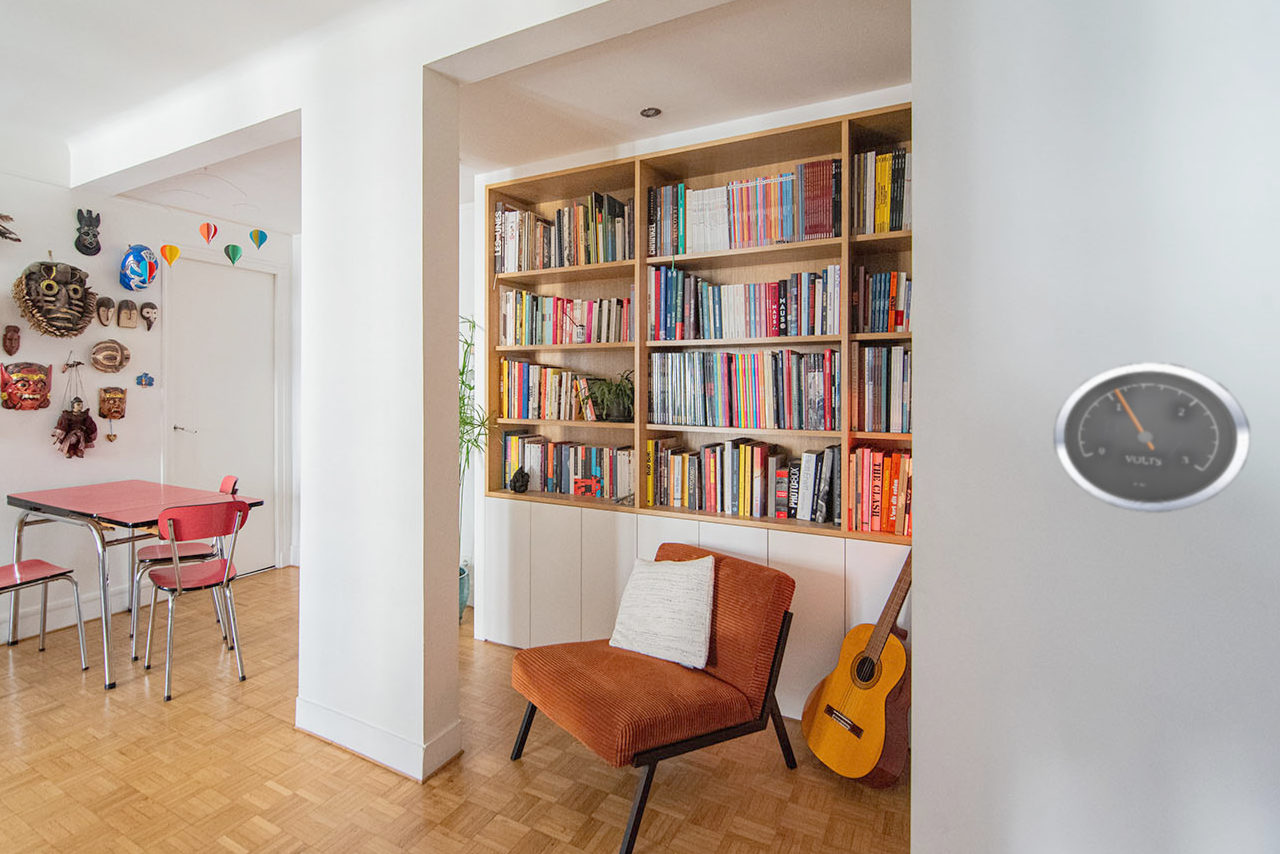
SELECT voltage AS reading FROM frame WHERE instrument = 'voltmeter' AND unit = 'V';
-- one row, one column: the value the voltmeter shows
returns 1.1 V
